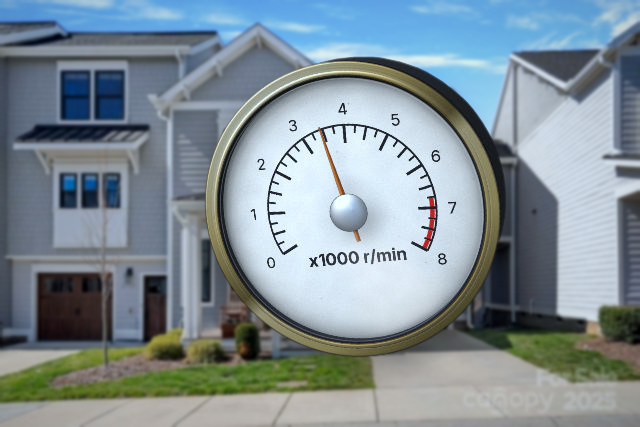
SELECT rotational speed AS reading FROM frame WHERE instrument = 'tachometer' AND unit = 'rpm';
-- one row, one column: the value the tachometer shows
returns 3500 rpm
